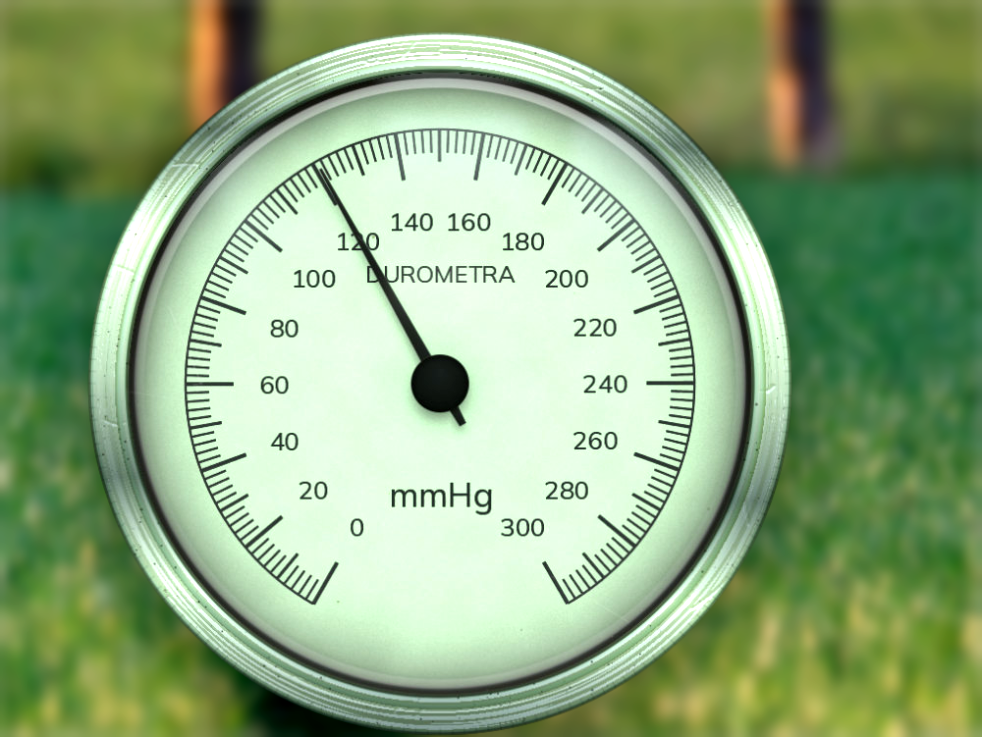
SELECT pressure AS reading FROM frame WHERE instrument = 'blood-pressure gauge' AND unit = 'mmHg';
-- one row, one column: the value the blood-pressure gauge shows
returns 121 mmHg
